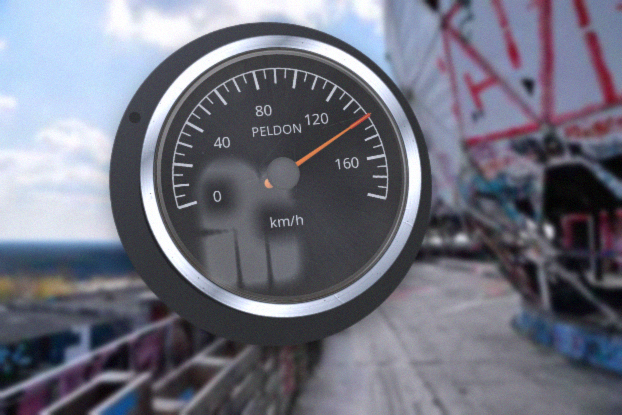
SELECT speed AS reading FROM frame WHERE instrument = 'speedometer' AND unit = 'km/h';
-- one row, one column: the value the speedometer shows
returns 140 km/h
